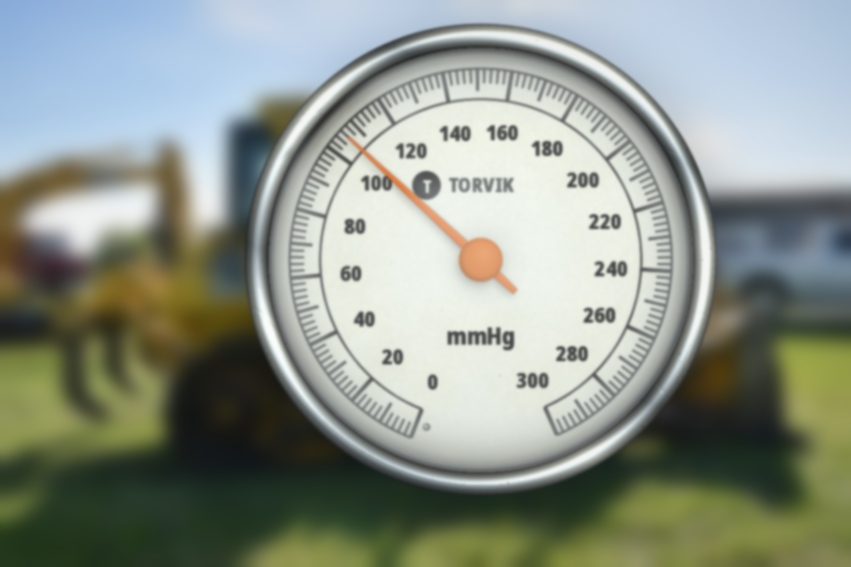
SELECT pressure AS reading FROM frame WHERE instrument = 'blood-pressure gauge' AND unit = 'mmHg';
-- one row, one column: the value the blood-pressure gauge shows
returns 106 mmHg
